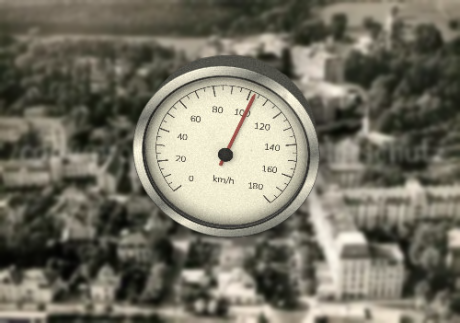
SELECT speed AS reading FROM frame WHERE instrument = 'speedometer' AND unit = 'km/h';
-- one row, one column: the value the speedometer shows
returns 102.5 km/h
